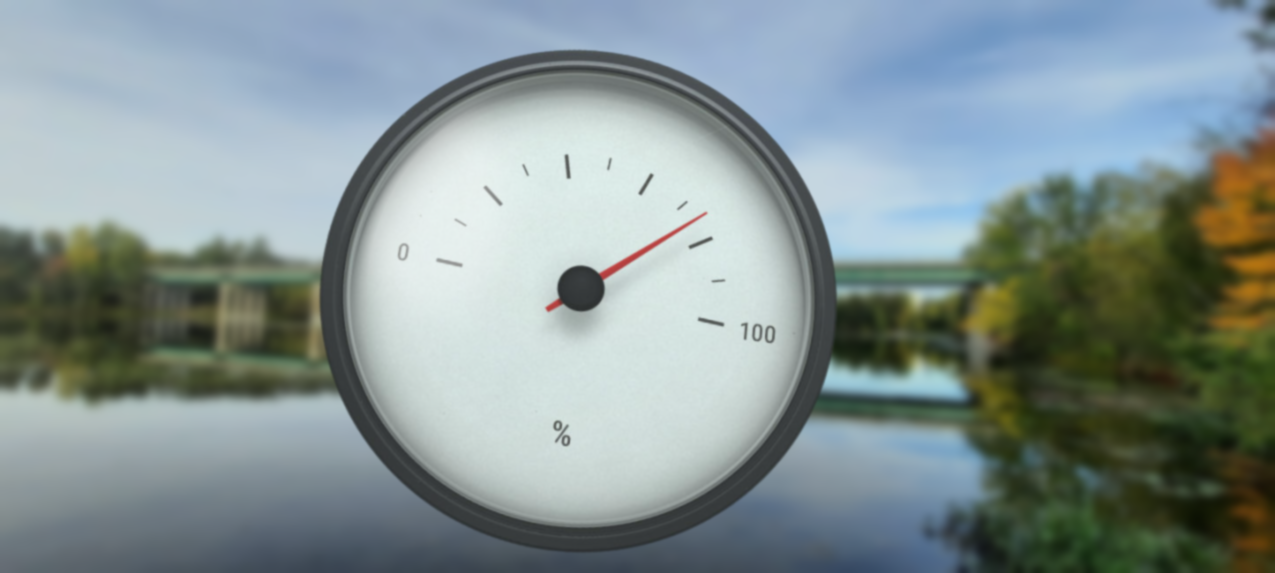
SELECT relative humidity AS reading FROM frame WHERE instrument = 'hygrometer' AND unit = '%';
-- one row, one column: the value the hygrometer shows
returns 75 %
